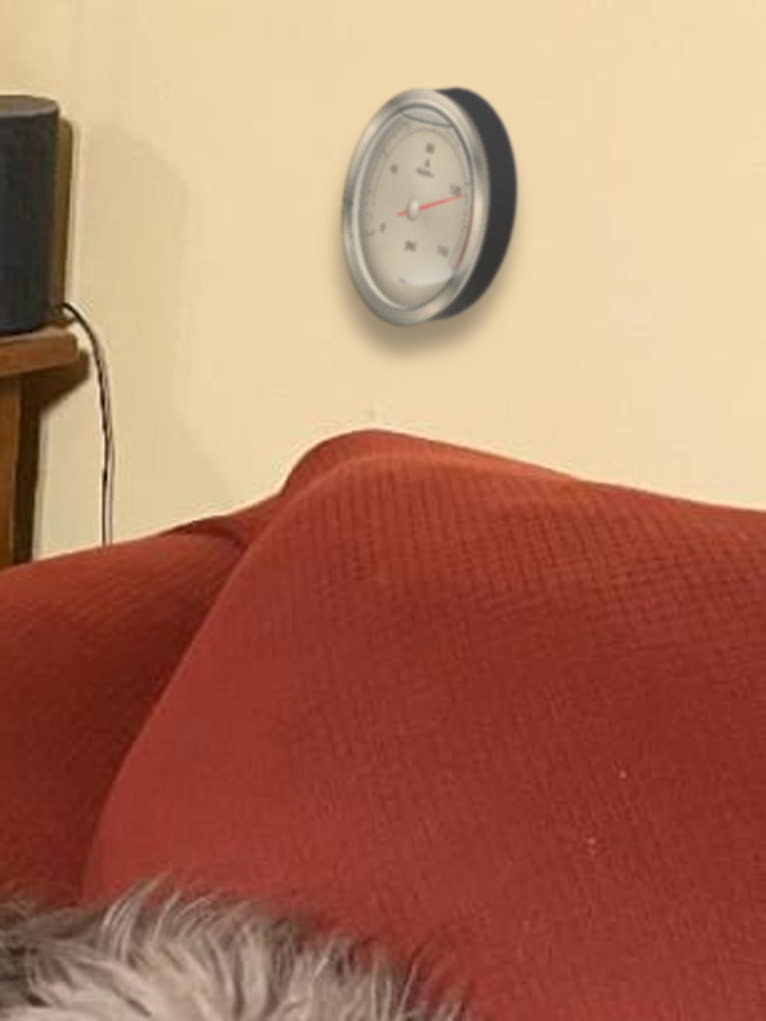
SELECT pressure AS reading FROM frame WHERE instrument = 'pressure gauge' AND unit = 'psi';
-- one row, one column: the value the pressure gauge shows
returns 125 psi
